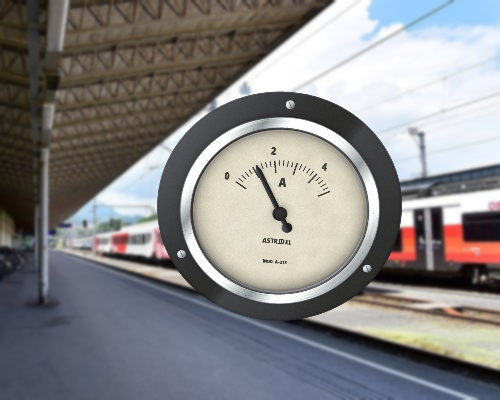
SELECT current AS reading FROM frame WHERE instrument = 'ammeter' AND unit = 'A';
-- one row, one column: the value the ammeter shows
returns 1.2 A
